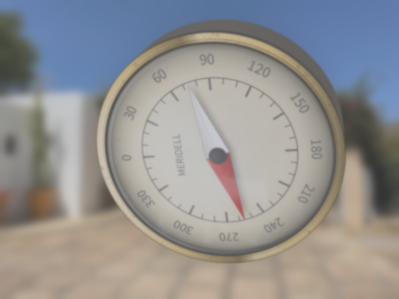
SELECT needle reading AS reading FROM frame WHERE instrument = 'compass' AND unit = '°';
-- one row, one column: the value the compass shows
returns 255 °
